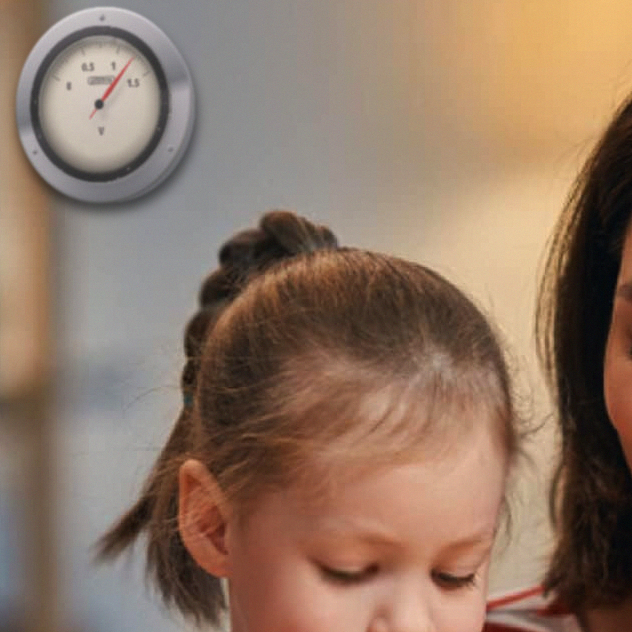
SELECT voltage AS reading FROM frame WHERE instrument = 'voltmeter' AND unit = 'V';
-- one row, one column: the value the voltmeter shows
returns 1.25 V
